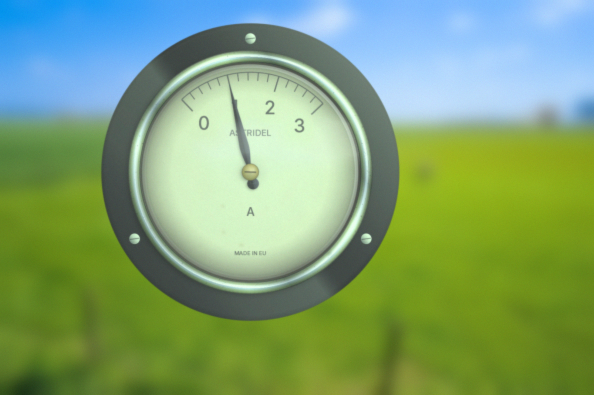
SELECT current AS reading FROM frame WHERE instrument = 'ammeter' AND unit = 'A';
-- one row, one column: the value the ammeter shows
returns 1 A
